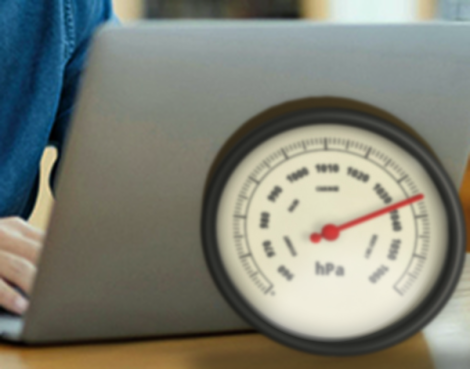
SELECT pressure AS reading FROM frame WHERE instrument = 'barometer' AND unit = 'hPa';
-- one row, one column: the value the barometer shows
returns 1035 hPa
